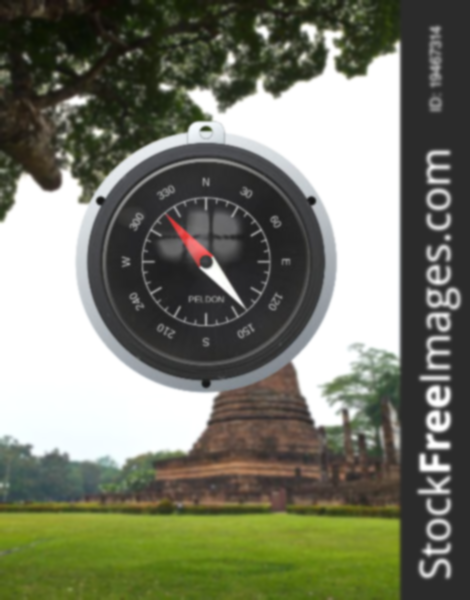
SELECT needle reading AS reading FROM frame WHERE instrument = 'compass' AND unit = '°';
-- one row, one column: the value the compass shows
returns 320 °
